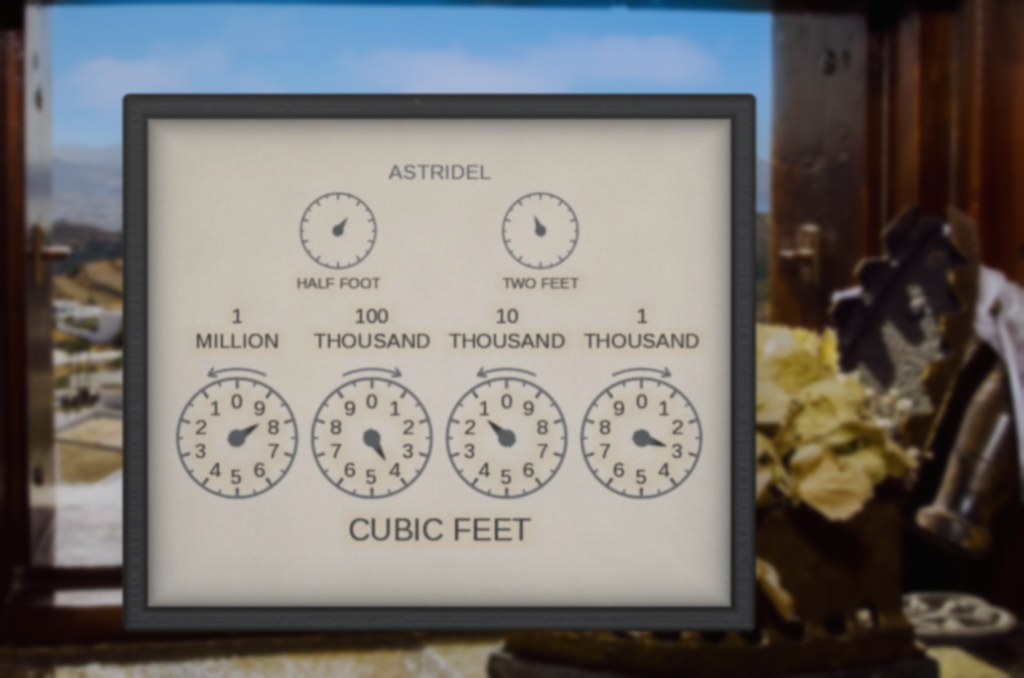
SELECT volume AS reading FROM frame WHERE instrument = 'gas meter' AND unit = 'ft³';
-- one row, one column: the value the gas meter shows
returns 841300 ft³
